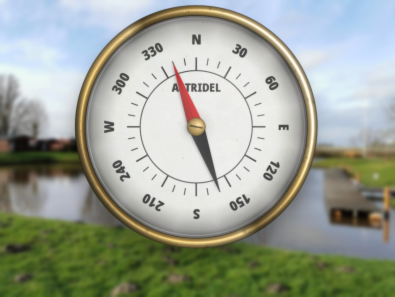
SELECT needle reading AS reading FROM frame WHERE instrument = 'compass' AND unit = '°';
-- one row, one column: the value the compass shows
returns 340 °
